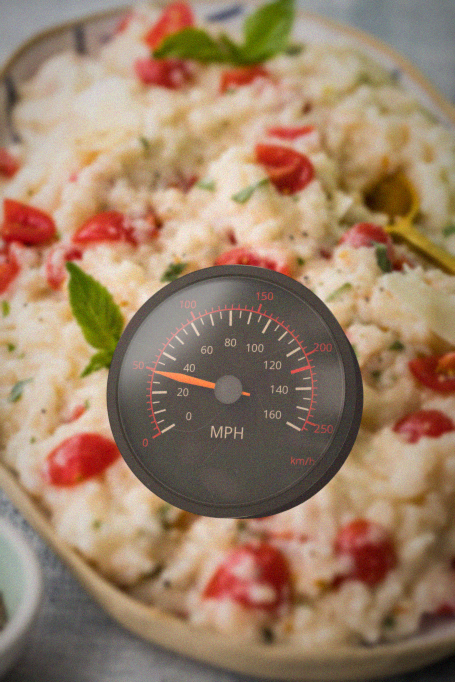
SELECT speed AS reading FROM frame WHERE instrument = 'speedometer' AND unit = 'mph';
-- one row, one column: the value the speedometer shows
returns 30 mph
